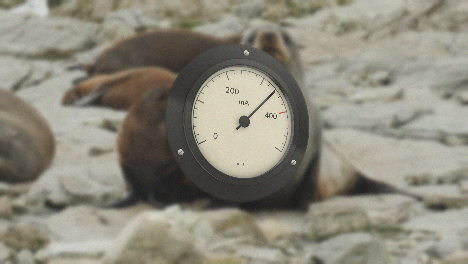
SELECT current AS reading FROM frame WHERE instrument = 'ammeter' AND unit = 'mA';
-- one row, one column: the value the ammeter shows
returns 340 mA
